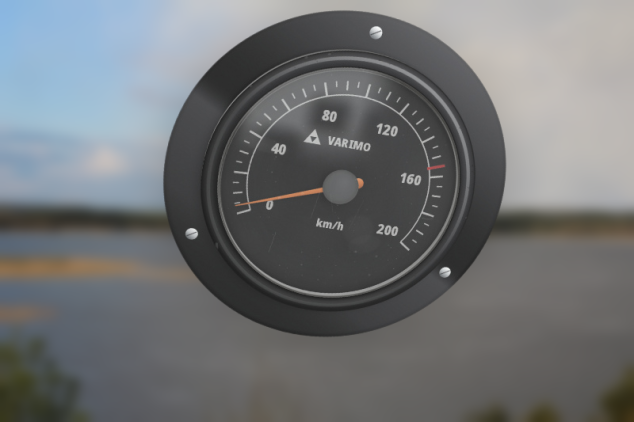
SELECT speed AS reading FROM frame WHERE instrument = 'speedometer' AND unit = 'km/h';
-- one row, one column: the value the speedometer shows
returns 5 km/h
